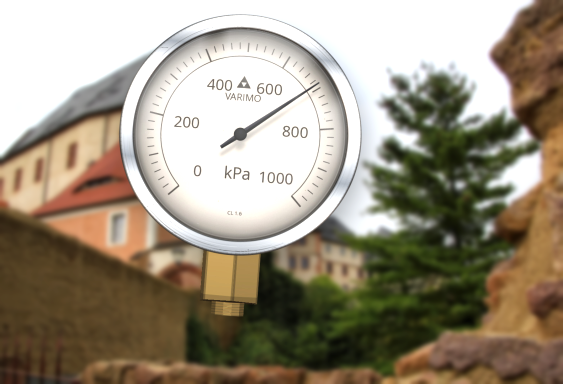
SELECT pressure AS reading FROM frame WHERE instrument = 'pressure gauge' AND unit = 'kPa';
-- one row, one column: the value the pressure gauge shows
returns 690 kPa
